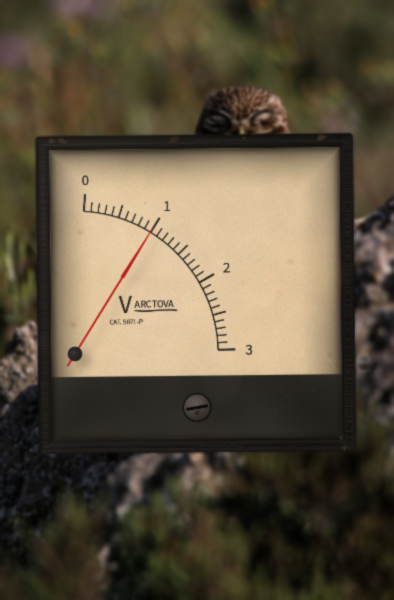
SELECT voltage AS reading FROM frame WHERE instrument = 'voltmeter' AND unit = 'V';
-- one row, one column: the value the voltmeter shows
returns 1 V
